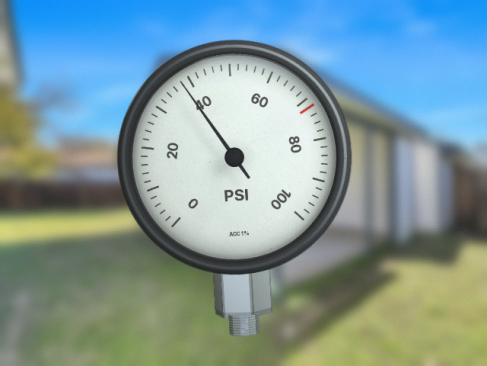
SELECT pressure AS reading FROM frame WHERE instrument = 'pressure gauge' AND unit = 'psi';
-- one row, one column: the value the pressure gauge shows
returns 38 psi
